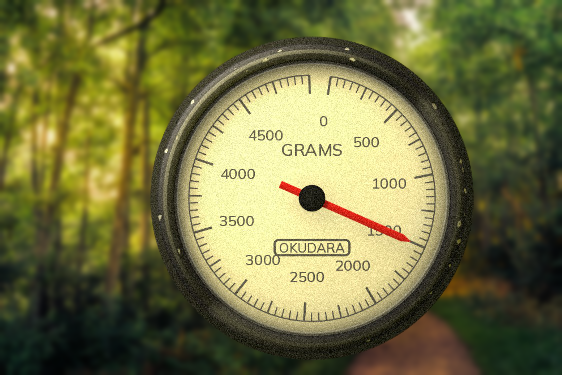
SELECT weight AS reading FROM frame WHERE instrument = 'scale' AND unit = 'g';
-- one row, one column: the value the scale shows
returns 1500 g
